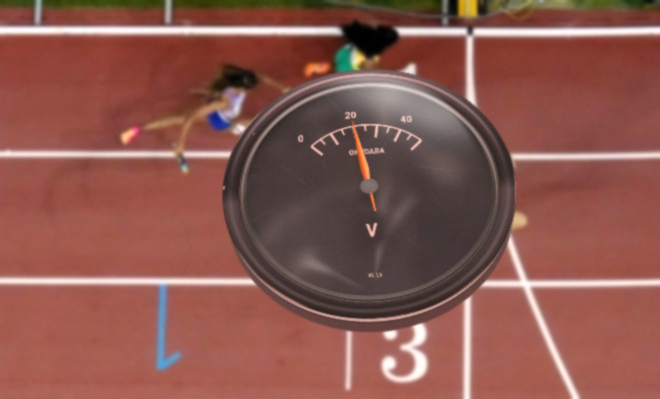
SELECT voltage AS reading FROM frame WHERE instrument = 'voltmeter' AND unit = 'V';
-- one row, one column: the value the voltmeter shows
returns 20 V
